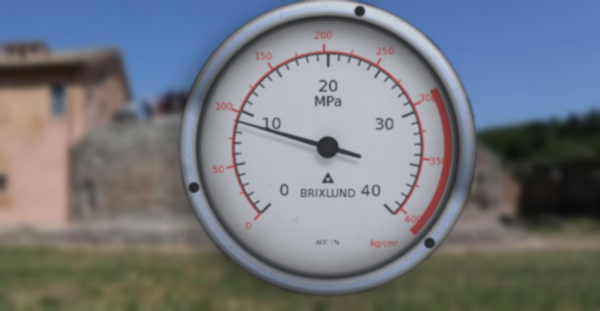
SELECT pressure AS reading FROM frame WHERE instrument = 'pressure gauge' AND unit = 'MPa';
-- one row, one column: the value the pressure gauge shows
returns 9 MPa
